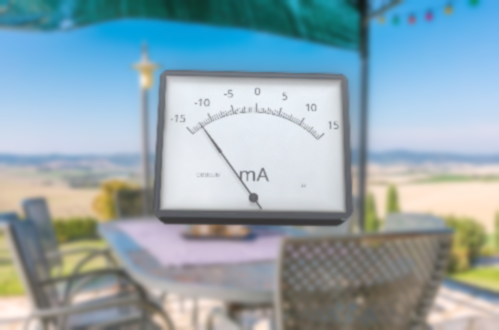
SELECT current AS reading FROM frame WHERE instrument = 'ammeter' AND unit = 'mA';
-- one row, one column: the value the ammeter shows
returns -12.5 mA
